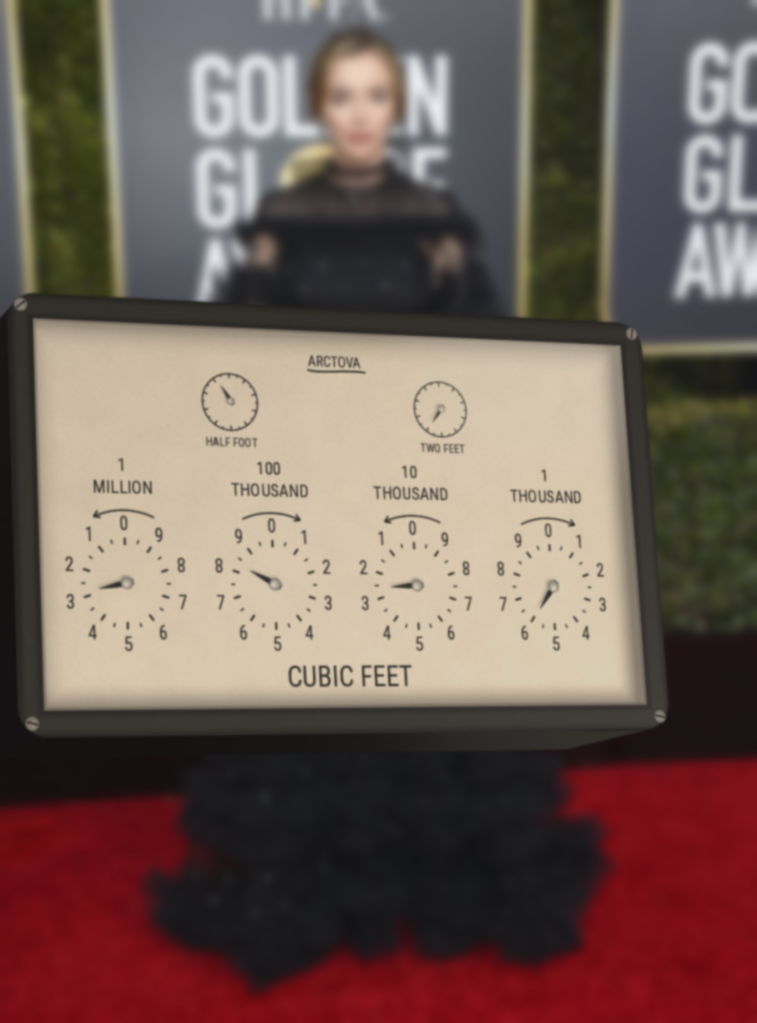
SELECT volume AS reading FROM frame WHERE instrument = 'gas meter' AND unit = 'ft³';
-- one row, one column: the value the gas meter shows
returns 282600 ft³
